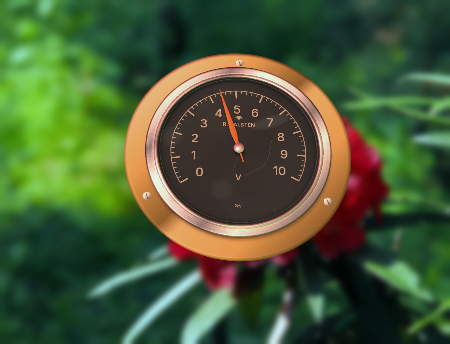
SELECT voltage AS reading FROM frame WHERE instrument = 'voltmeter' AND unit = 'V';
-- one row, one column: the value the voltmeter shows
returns 4.4 V
